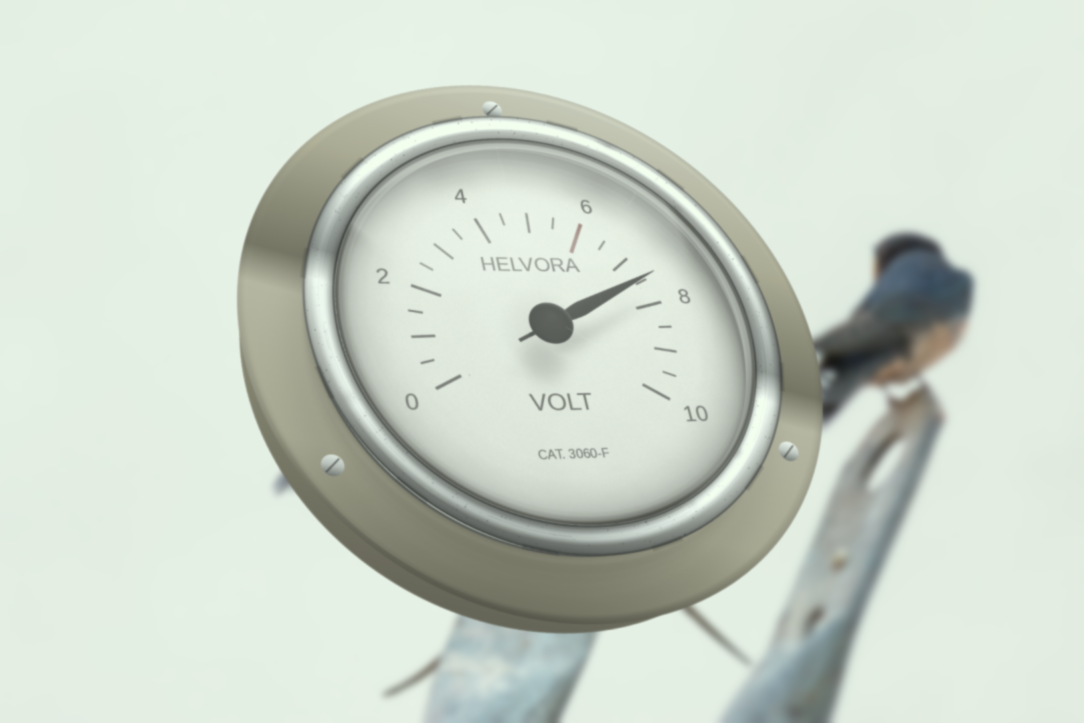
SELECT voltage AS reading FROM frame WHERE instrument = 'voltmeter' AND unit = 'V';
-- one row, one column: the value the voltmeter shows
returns 7.5 V
